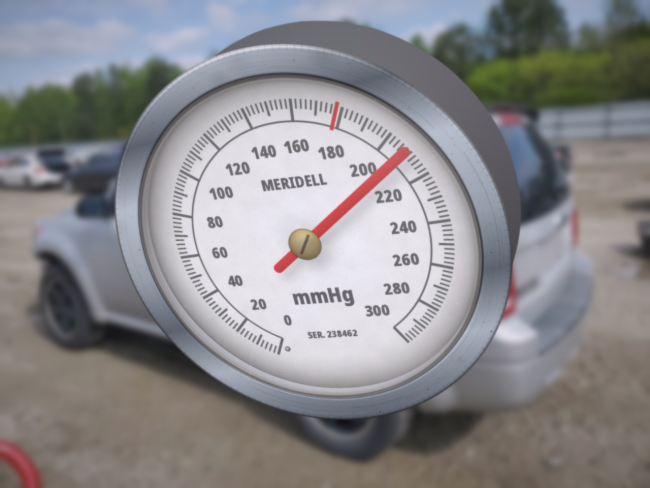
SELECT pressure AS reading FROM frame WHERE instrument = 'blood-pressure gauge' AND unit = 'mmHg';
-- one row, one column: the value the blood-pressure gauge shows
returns 208 mmHg
